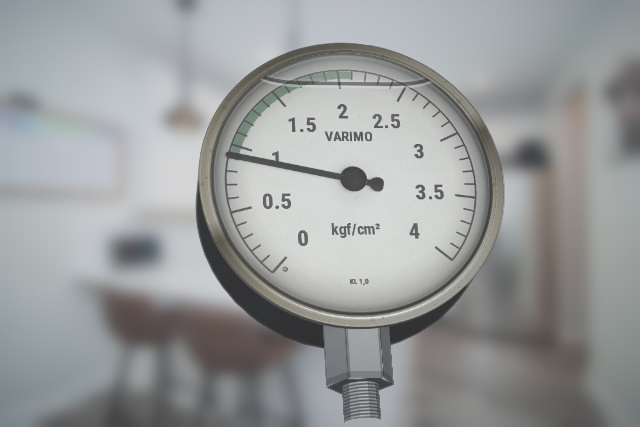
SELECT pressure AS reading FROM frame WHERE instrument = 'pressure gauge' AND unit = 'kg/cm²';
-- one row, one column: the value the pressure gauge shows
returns 0.9 kg/cm²
